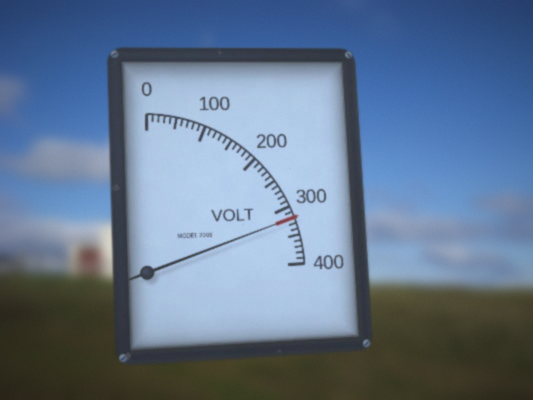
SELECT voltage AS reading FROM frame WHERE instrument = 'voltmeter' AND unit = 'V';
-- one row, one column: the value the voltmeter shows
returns 320 V
